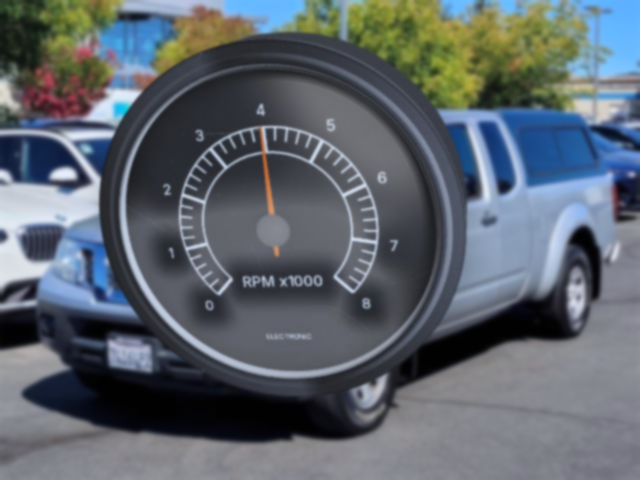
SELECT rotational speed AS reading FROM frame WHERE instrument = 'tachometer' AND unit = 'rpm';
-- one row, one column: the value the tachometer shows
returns 4000 rpm
